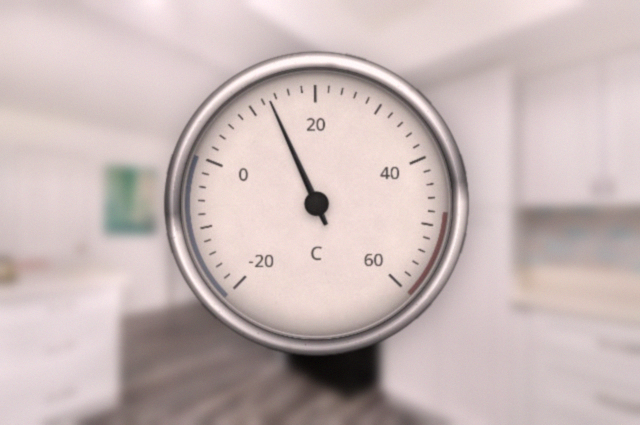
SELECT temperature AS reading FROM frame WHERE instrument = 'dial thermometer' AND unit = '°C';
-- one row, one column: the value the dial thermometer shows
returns 13 °C
